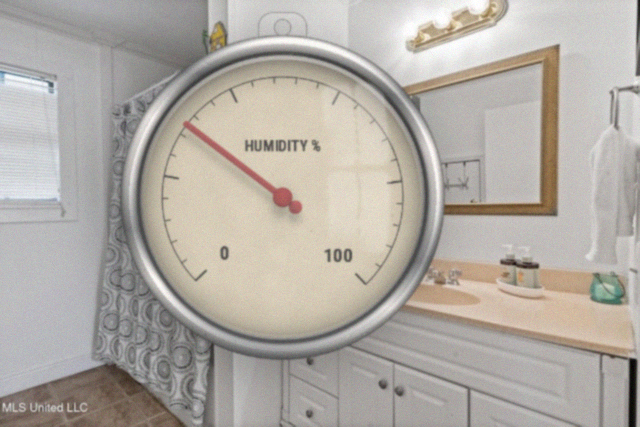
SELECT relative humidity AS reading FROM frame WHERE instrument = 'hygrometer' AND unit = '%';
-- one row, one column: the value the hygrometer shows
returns 30 %
